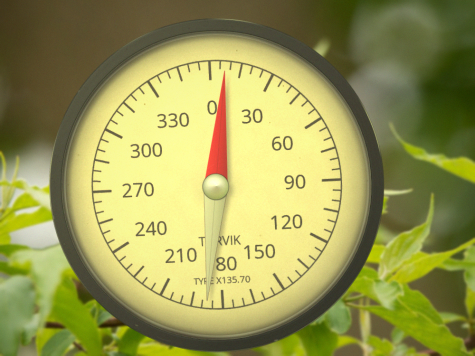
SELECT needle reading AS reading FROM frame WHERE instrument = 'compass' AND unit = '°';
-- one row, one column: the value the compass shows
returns 7.5 °
